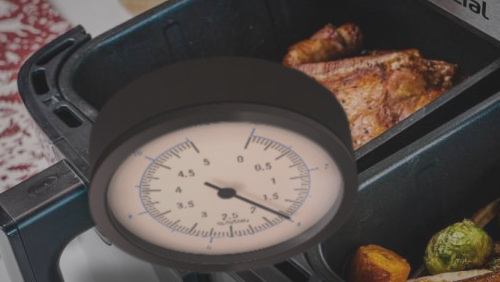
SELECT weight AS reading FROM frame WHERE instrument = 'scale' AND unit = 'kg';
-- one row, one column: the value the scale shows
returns 1.75 kg
